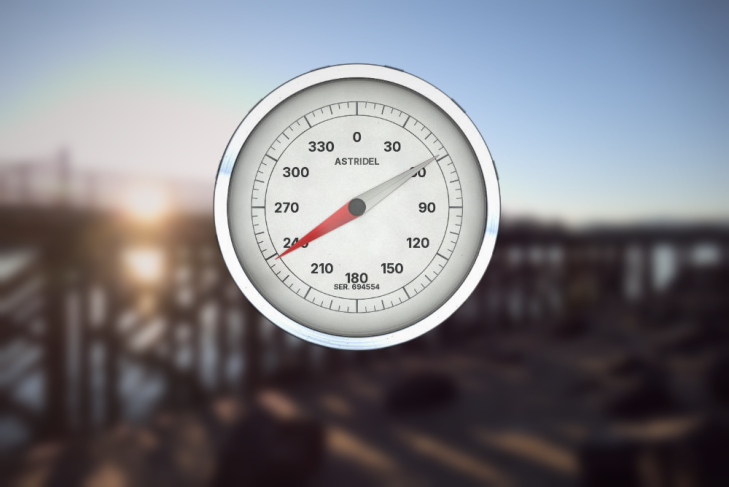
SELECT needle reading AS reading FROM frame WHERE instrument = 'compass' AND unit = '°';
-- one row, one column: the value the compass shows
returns 237.5 °
